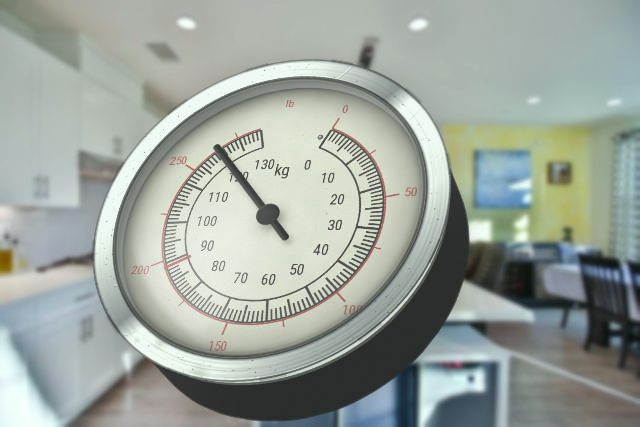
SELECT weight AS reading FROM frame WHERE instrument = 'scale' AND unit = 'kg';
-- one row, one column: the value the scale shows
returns 120 kg
